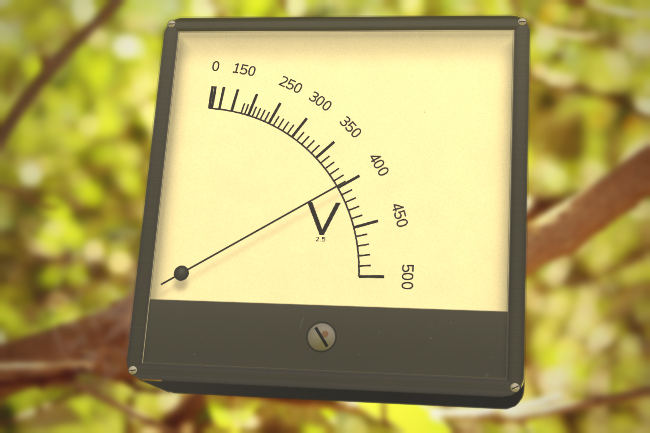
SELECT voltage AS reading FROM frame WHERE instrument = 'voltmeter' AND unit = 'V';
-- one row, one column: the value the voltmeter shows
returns 400 V
